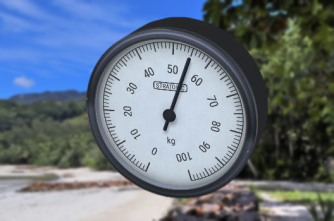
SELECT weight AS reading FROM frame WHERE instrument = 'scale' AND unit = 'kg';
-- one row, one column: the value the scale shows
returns 55 kg
